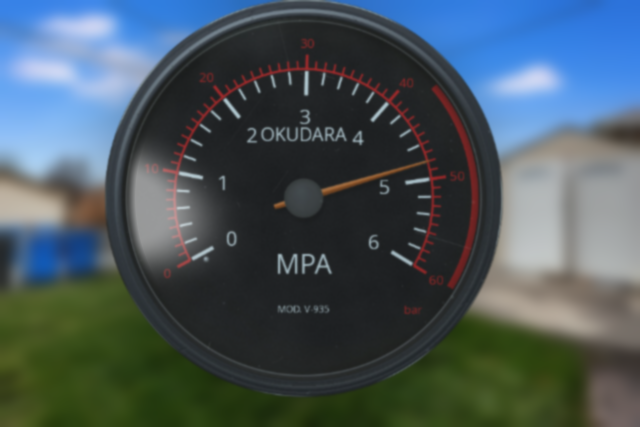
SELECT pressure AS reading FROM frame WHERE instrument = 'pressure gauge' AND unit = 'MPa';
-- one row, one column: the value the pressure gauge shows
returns 4.8 MPa
